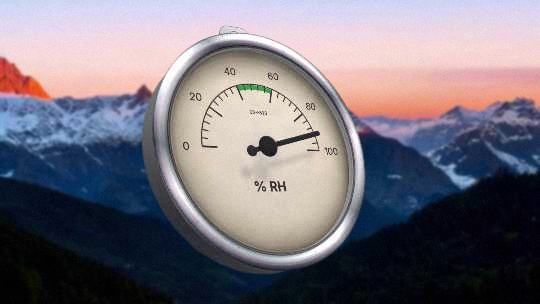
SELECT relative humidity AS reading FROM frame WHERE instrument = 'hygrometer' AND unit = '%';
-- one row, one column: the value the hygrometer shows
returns 92 %
